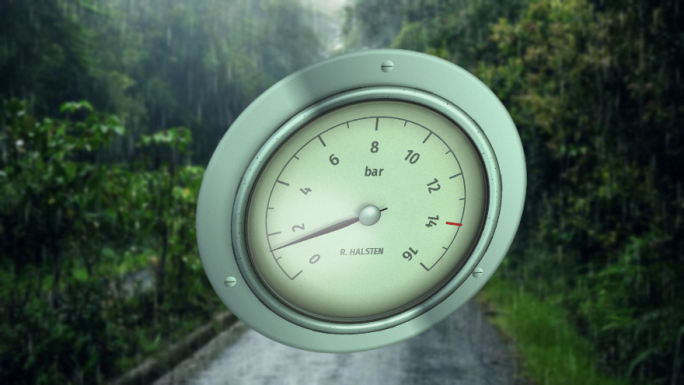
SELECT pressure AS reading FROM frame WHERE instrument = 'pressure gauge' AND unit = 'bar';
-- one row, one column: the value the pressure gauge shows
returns 1.5 bar
